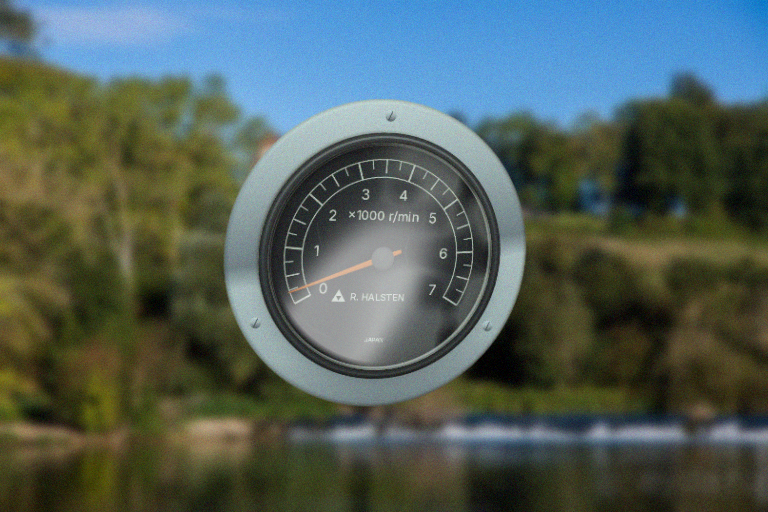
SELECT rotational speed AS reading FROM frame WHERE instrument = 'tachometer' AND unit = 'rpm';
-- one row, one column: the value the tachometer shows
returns 250 rpm
